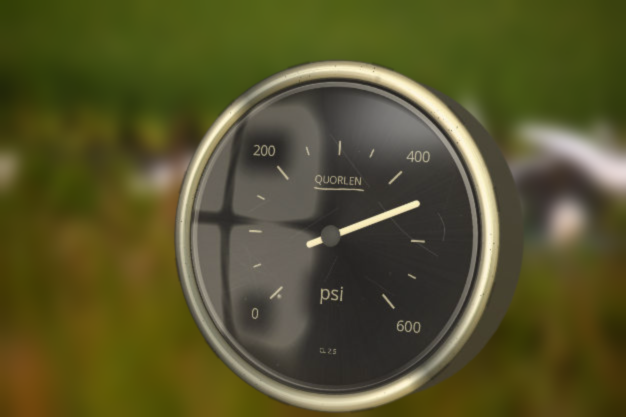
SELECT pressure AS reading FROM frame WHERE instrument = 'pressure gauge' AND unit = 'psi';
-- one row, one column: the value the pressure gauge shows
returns 450 psi
